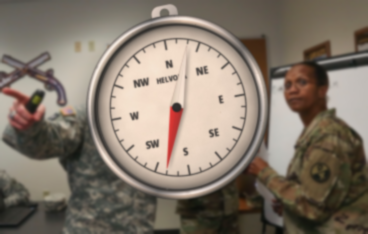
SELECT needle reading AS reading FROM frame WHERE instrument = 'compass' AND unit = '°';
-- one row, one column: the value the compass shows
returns 200 °
